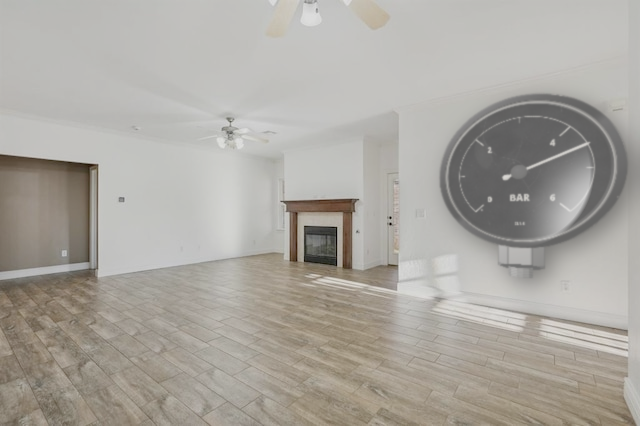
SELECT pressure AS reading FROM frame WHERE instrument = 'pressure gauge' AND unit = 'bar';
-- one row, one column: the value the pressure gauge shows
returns 4.5 bar
